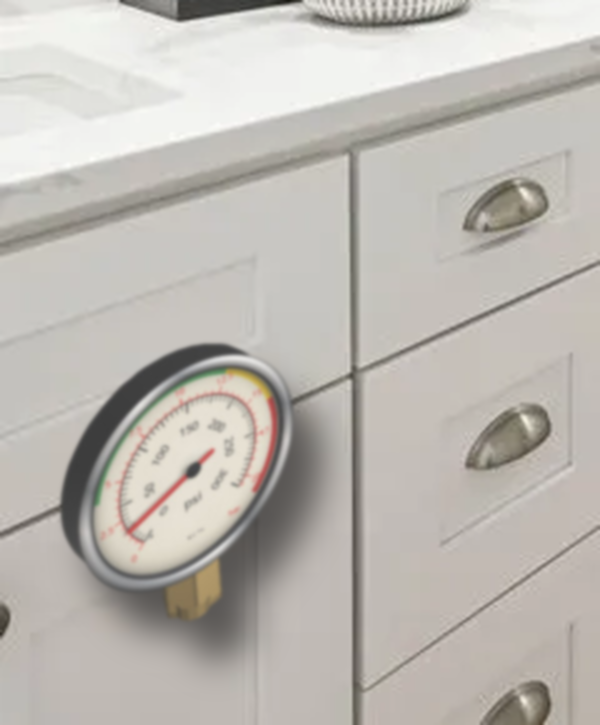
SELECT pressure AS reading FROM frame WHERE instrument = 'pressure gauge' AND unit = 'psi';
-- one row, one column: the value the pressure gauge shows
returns 25 psi
